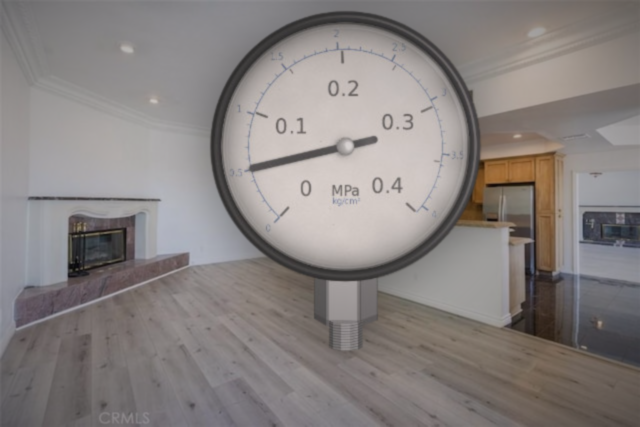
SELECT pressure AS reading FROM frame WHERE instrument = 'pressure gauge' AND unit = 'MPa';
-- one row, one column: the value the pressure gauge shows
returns 0.05 MPa
